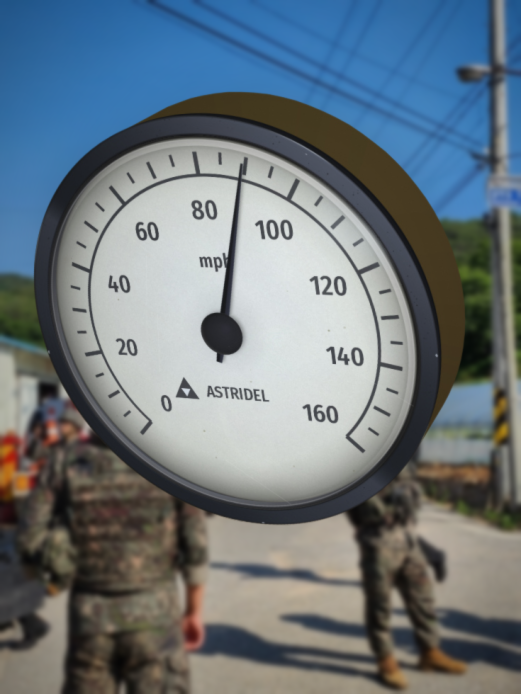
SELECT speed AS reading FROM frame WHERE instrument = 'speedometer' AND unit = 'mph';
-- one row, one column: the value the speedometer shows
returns 90 mph
